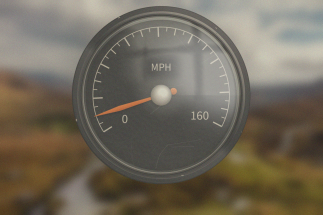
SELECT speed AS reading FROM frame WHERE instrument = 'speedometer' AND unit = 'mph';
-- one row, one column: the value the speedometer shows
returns 10 mph
